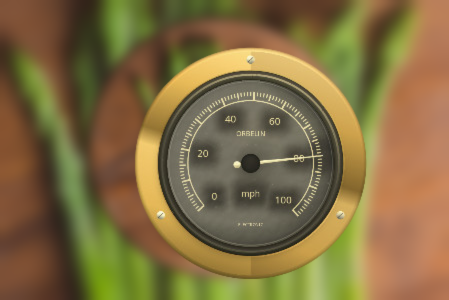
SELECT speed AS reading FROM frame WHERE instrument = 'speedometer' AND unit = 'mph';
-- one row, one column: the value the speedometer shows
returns 80 mph
